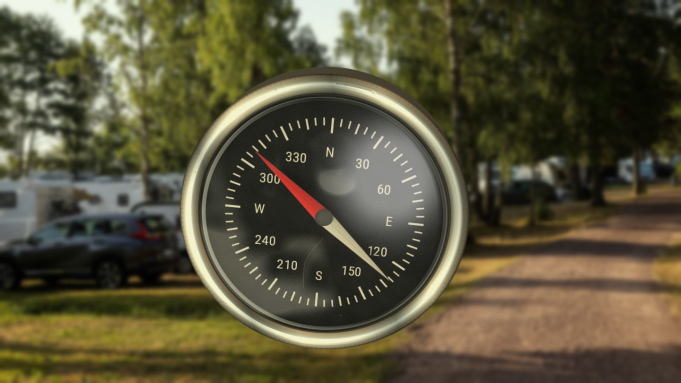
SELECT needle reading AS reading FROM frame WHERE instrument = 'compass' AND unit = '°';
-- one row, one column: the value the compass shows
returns 310 °
